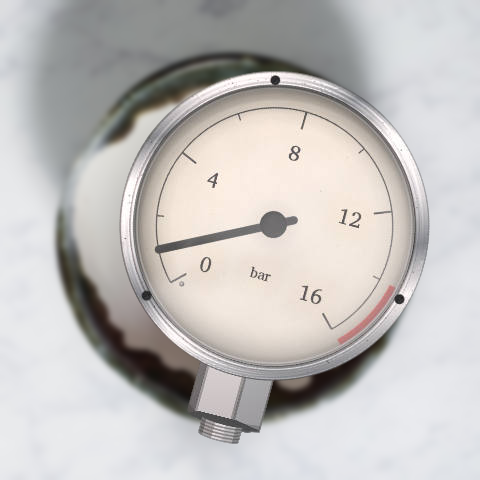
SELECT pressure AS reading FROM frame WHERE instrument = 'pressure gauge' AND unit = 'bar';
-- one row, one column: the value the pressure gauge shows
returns 1 bar
